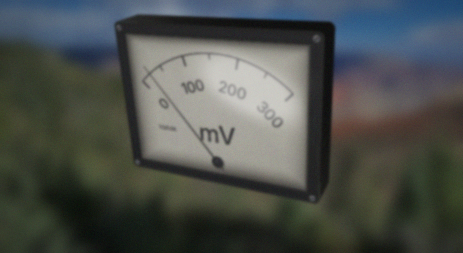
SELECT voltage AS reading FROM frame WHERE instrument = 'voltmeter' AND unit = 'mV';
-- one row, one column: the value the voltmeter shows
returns 25 mV
